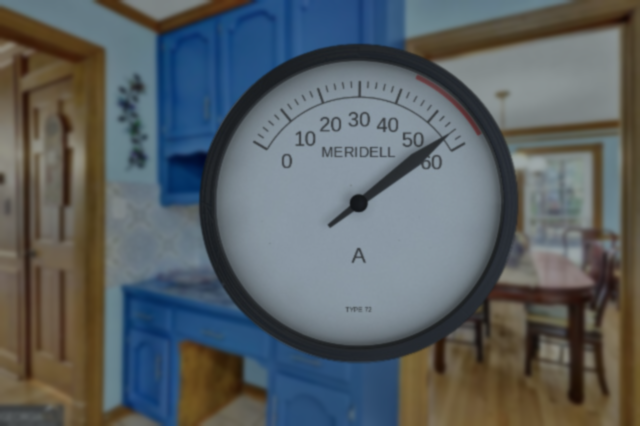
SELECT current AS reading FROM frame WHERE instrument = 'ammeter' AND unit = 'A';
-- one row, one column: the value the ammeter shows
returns 56 A
